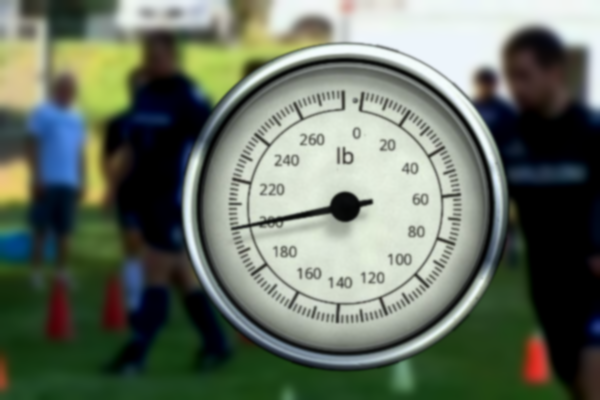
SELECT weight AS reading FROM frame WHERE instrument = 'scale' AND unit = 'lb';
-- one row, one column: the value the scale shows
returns 200 lb
